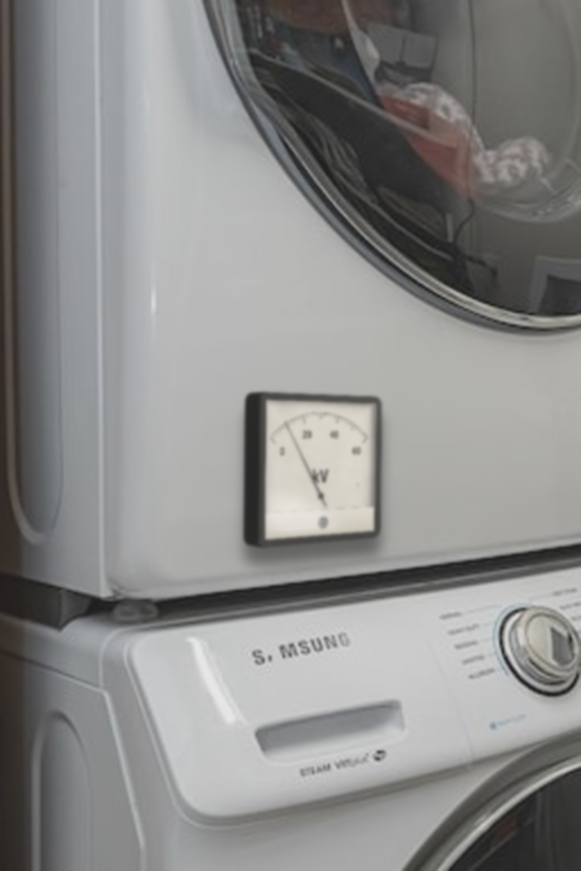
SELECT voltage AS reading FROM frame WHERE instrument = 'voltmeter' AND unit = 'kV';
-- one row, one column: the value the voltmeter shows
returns 10 kV
